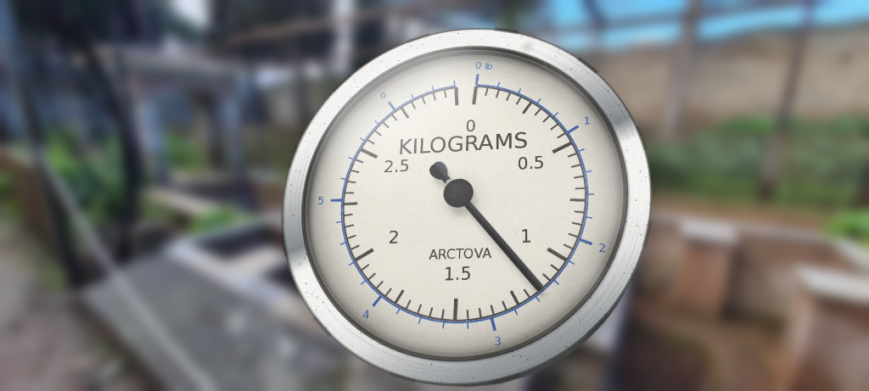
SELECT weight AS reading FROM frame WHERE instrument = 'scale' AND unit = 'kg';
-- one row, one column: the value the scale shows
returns 1.15 kg
